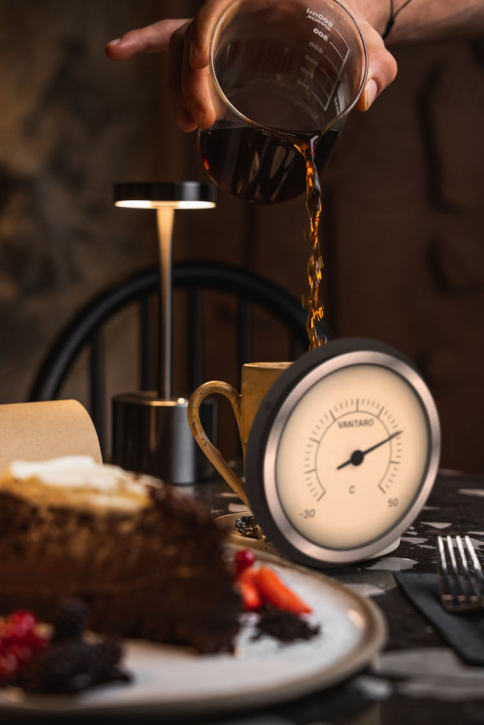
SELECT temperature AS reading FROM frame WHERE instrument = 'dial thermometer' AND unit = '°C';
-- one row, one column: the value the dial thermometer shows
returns 30 °C
